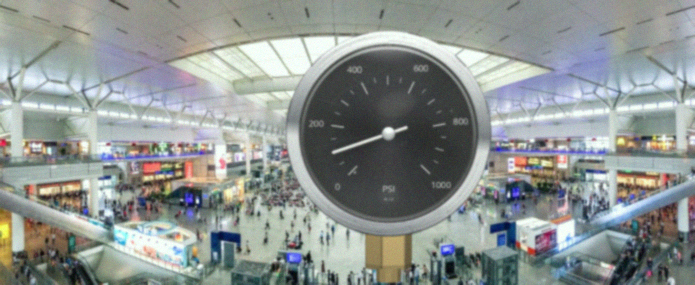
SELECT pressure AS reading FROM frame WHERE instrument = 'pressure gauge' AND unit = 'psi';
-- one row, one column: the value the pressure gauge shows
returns 100 psi
